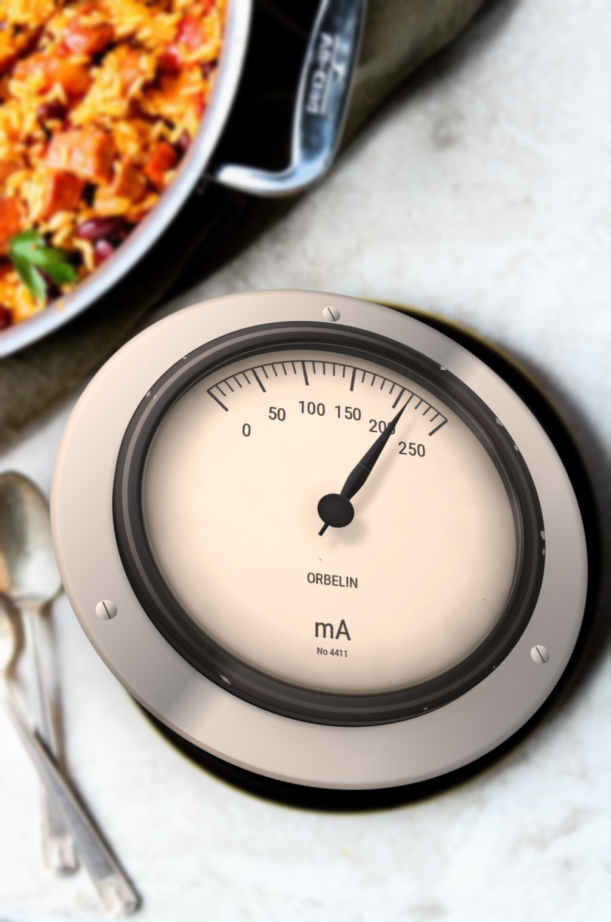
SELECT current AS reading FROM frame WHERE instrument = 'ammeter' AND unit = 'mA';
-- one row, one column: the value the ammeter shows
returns 210 mA
